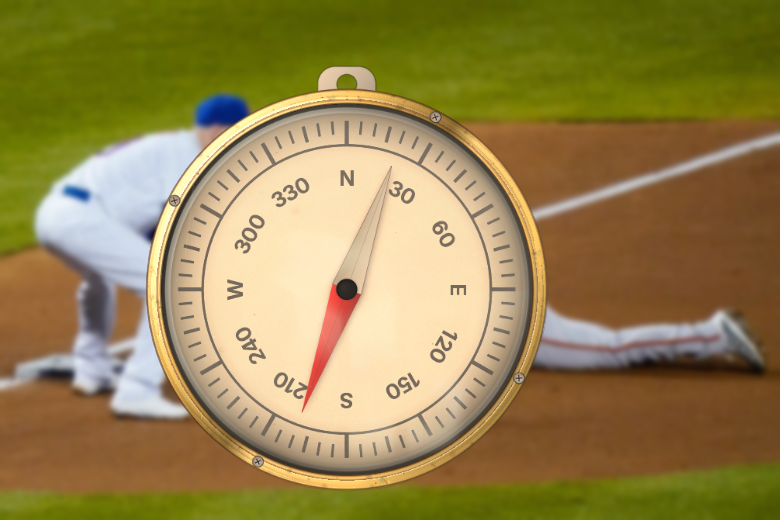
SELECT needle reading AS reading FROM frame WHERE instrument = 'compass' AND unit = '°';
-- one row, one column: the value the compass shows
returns 200 °
